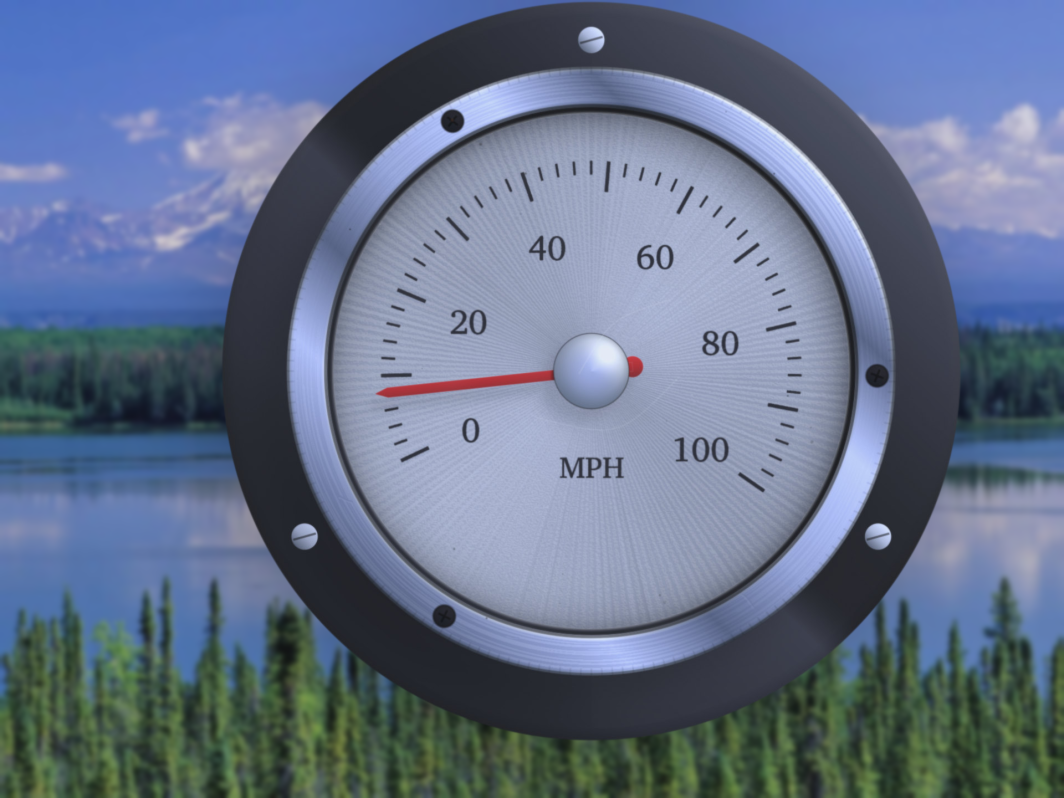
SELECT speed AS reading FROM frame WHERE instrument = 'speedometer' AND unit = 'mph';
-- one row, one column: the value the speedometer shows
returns 8 mph
